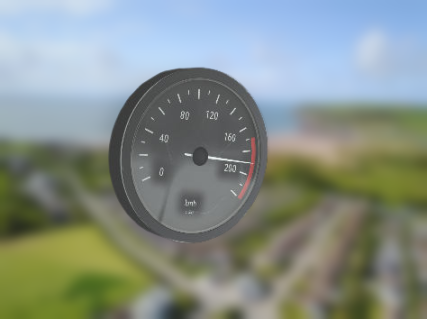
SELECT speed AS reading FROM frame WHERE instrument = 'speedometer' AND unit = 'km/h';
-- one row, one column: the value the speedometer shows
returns 190 km/h
